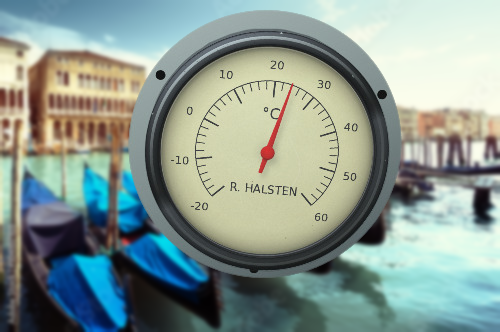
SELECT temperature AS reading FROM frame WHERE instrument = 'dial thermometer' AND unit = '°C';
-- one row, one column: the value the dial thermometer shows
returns 24 °C
